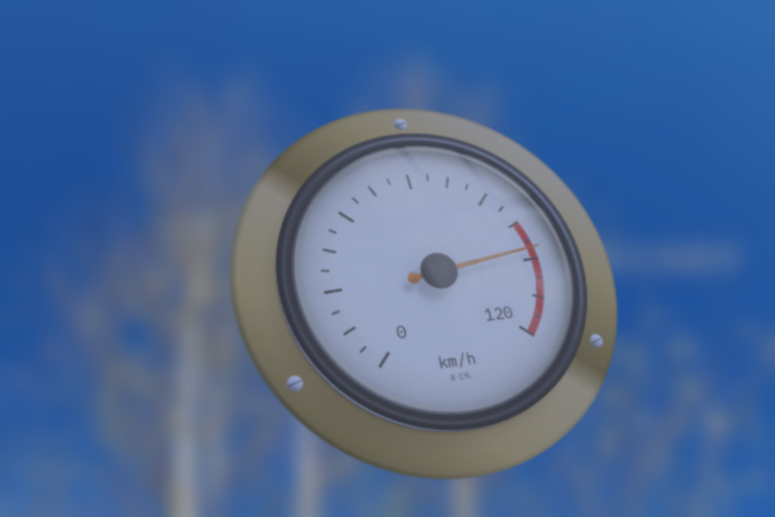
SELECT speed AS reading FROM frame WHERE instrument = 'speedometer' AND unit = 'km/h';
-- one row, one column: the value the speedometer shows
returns 97.5 km/h
